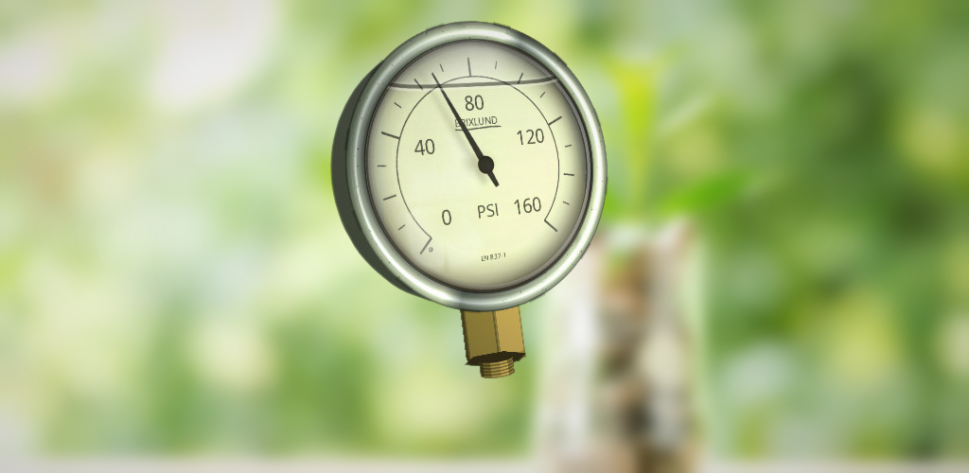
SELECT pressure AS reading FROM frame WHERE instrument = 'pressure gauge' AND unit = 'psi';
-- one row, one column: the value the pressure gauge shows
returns 65 psi
